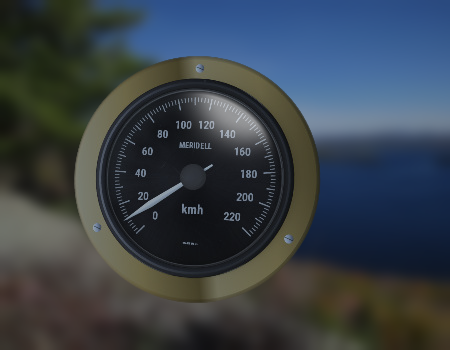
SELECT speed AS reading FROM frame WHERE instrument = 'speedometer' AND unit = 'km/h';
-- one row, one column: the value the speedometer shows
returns 10 km/h
